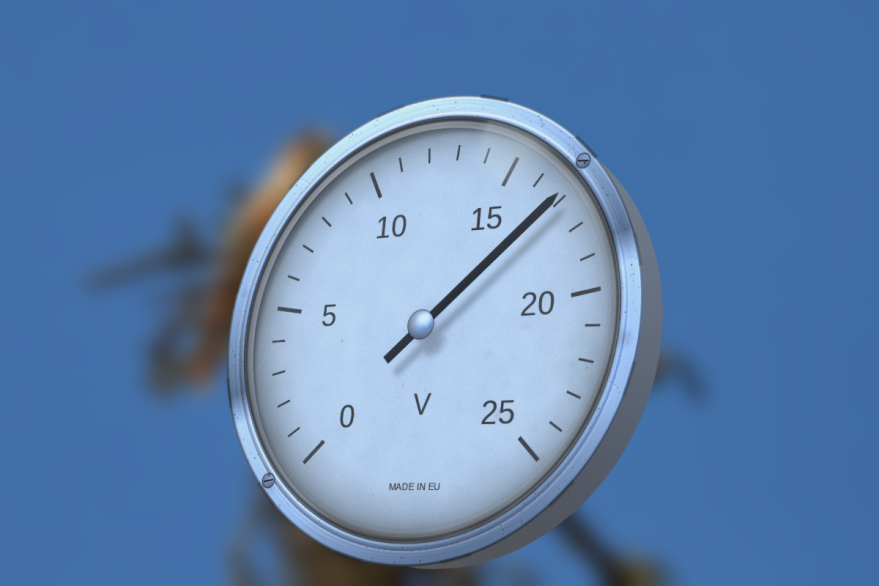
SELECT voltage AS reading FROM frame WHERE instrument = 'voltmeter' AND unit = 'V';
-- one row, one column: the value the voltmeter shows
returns 17 V
